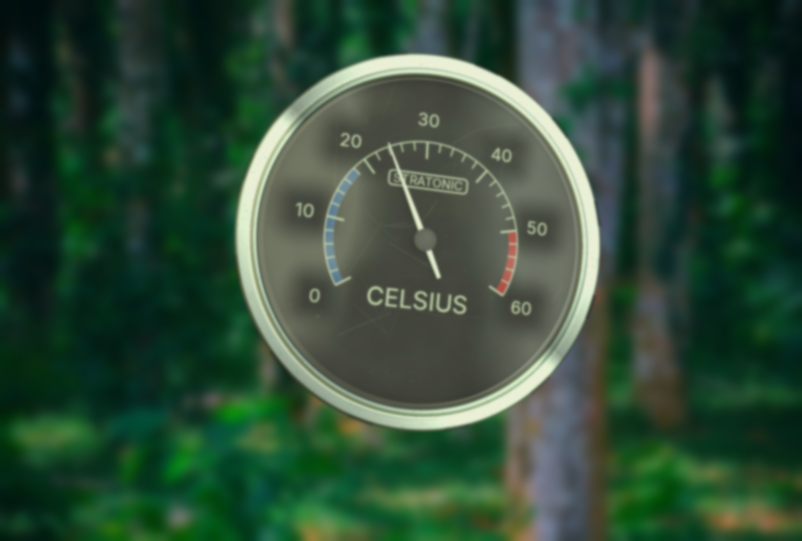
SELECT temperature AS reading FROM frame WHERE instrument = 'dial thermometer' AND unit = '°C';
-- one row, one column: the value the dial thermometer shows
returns 24 °C
